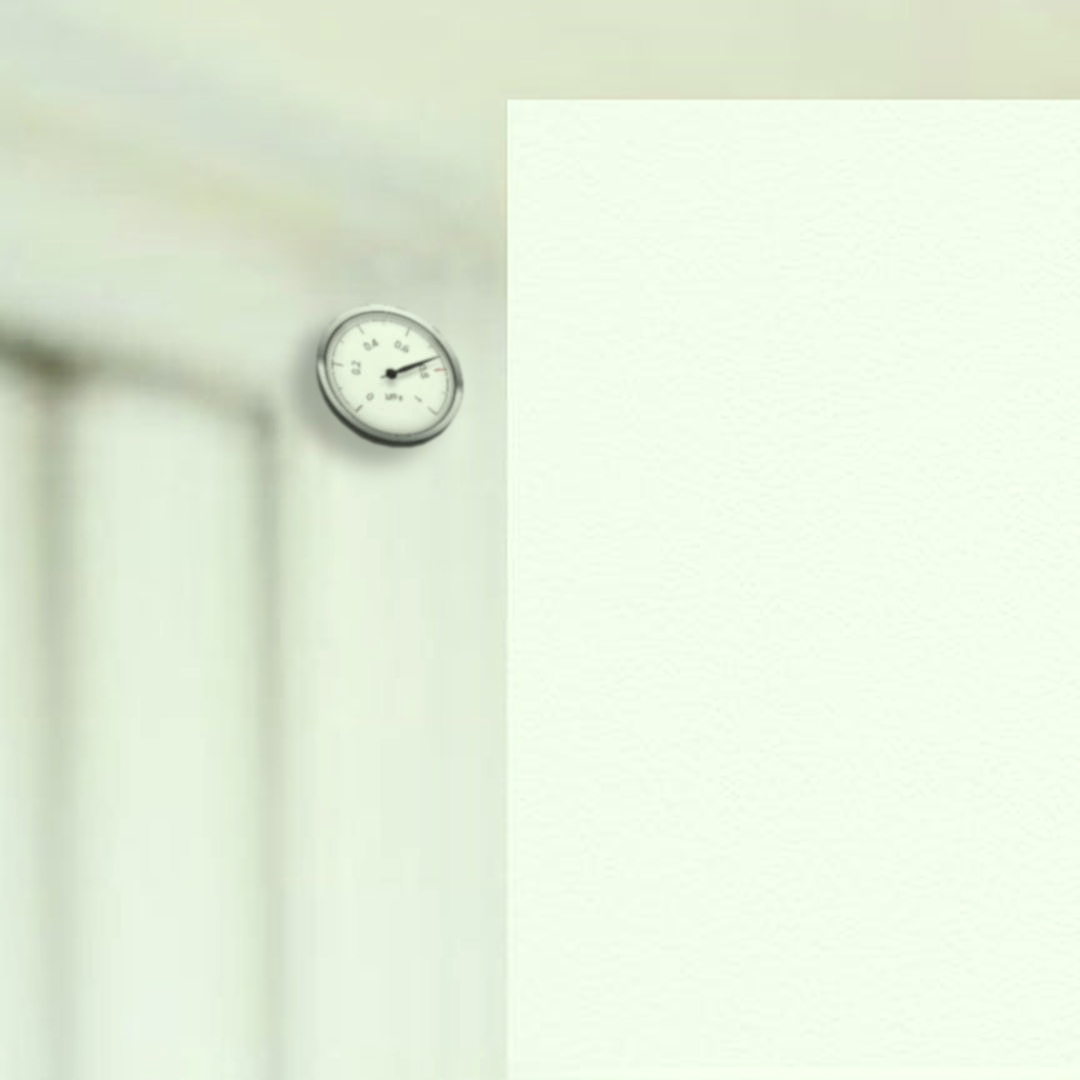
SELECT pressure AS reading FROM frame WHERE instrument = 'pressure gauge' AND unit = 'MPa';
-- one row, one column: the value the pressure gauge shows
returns 0.75 MPa
